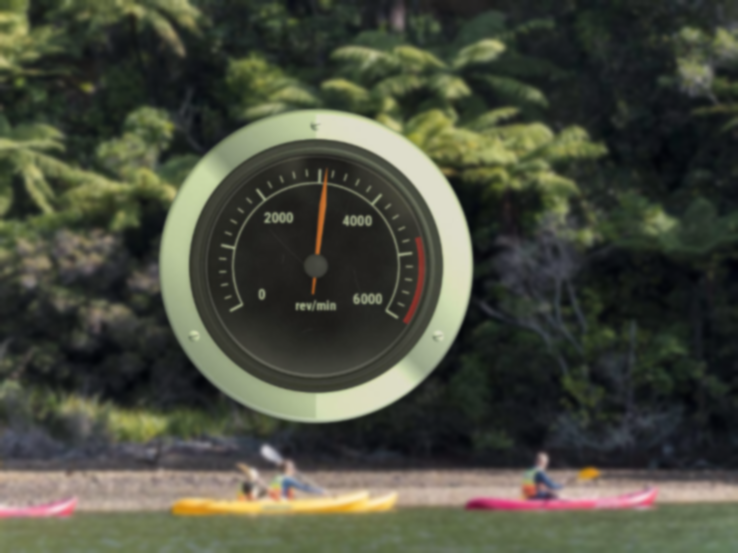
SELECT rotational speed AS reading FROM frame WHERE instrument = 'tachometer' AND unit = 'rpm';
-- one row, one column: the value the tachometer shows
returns 3100 rpm
